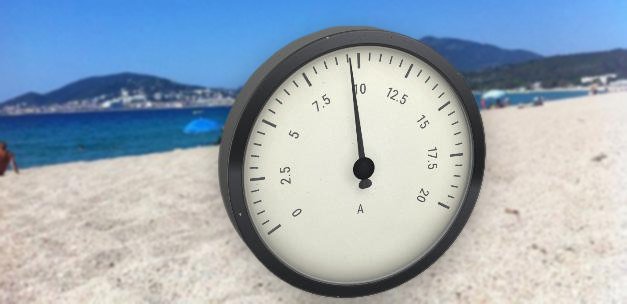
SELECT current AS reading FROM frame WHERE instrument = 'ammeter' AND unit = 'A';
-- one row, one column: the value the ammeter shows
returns 9.5 A
